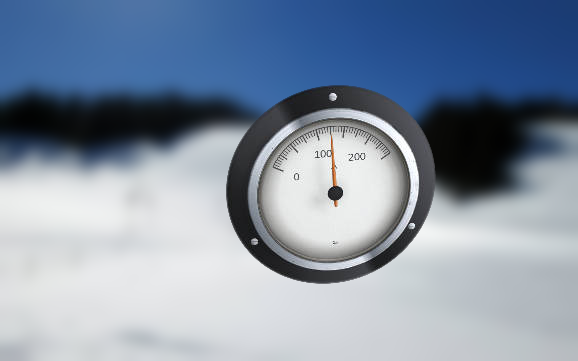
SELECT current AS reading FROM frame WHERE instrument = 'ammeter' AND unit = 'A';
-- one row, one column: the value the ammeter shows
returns 125 A
